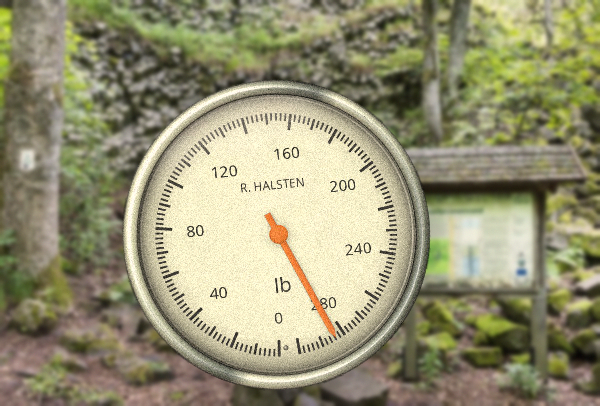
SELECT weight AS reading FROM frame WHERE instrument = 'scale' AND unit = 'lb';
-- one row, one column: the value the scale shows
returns 284 lb
